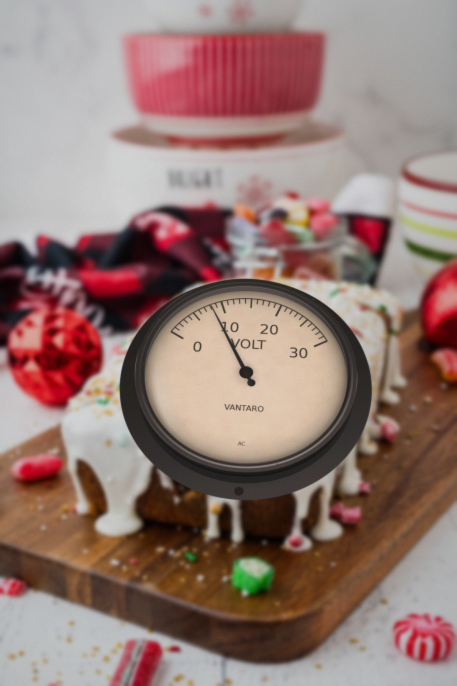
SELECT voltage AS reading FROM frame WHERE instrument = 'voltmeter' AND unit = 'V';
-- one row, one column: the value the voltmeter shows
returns 8 V
